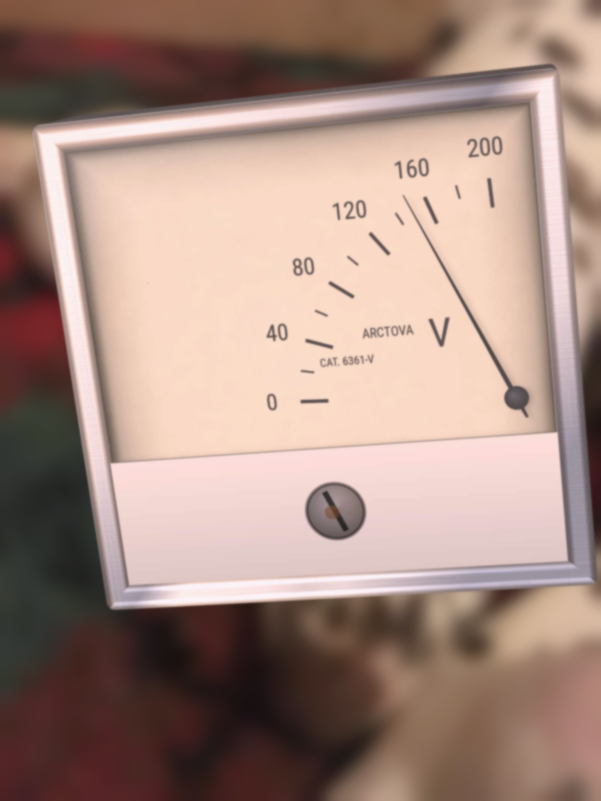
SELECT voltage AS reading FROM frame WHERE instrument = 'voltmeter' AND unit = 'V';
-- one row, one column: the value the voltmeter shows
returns 150 V
